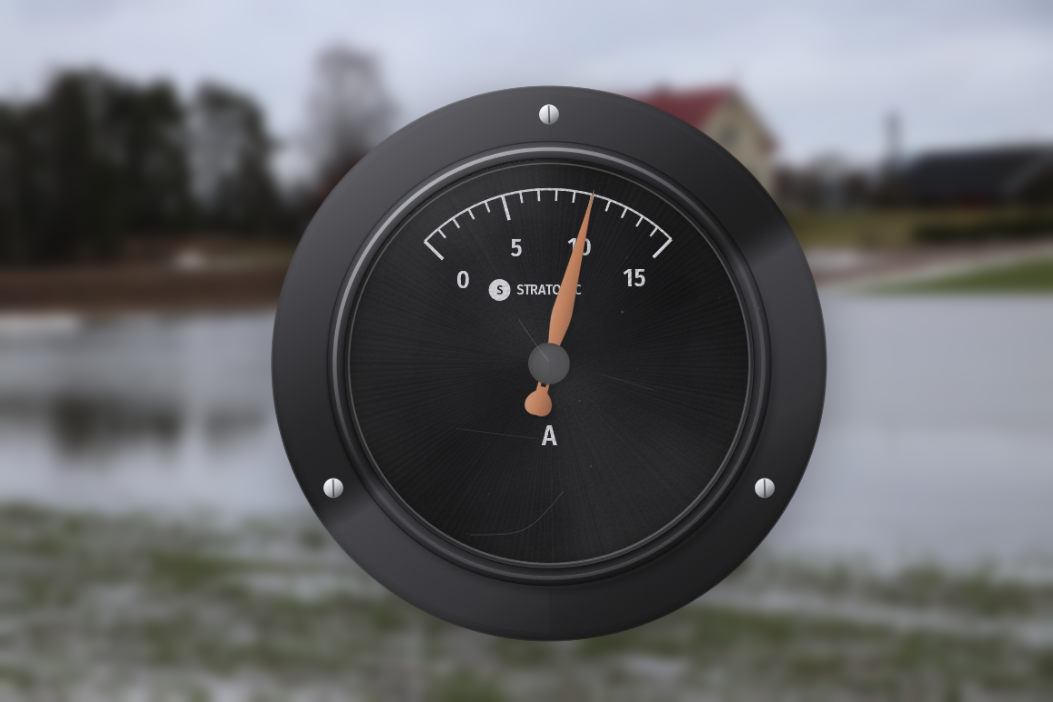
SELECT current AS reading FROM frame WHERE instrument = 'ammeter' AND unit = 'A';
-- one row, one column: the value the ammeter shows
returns 10 A
